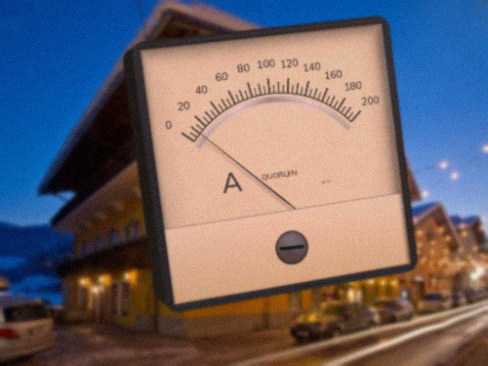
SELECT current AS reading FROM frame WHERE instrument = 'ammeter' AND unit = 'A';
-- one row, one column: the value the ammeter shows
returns 10 A
